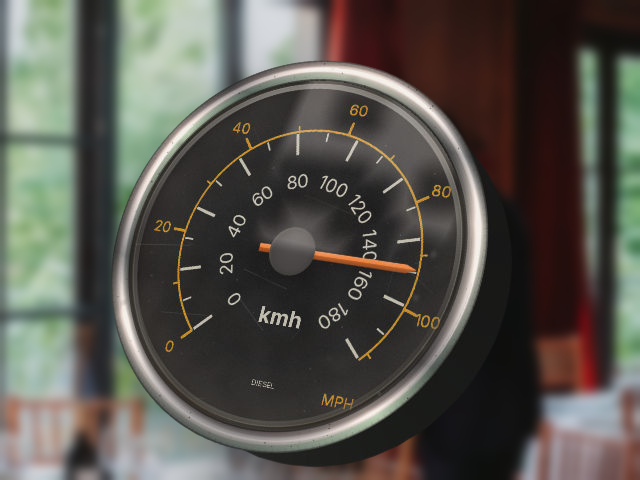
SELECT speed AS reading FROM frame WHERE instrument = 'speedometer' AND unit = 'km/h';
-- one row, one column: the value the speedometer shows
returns 150 km/h
